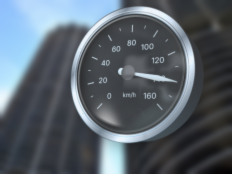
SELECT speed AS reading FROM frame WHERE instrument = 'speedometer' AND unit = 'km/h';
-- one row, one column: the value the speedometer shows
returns 140 km/h
